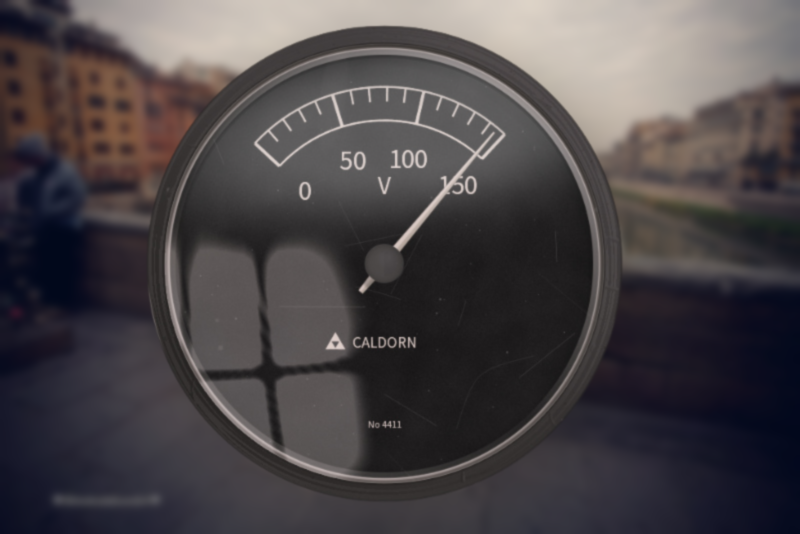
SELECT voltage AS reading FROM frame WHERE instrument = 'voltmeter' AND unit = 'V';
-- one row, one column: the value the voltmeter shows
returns 145 V
